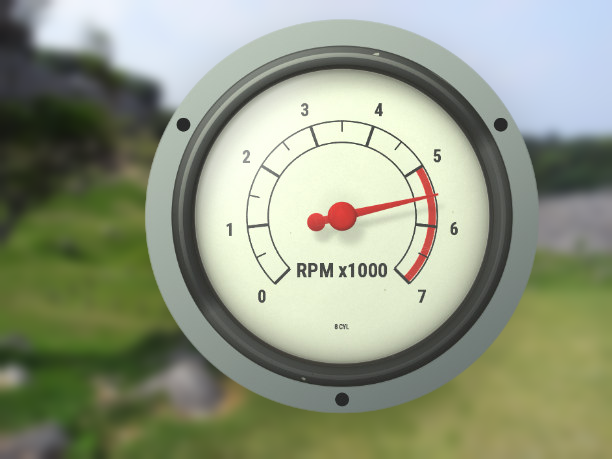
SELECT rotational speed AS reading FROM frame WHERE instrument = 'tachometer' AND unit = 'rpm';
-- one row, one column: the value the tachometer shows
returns 5500 rpm
